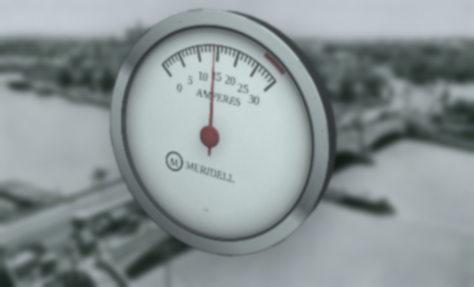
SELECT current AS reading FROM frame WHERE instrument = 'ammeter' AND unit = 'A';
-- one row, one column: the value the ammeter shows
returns 15 A
